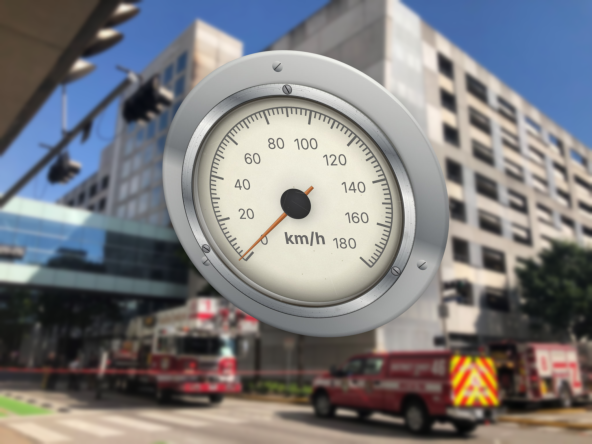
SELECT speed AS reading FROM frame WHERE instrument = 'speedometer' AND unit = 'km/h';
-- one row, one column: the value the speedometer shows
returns 2 km/h
